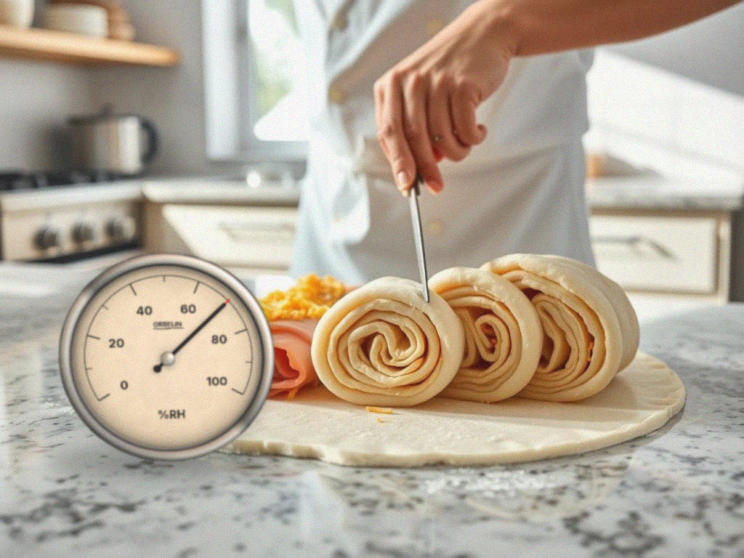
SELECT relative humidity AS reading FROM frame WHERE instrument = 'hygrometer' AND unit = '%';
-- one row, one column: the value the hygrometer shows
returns 70 %
